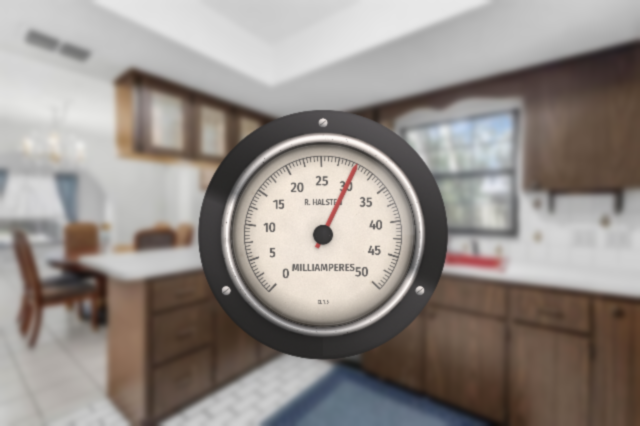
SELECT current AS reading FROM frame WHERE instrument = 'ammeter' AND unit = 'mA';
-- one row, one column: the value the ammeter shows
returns 30 mA
